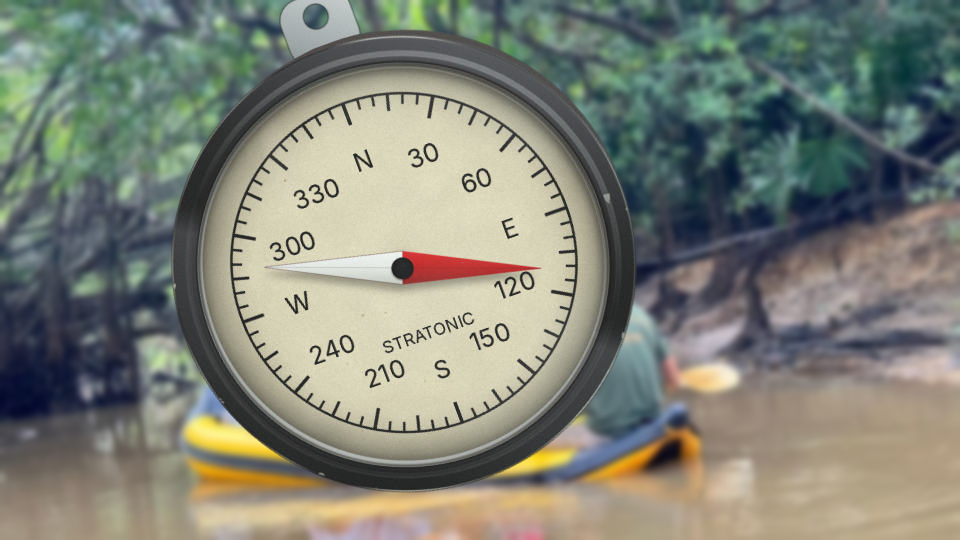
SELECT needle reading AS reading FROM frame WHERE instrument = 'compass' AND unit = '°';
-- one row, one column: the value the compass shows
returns 110 °
